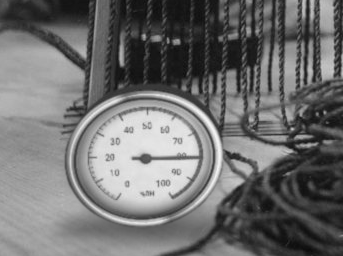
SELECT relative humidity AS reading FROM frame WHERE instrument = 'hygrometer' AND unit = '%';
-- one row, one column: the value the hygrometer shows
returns 80 %
